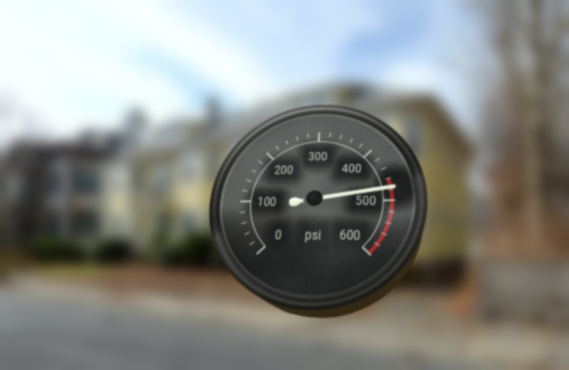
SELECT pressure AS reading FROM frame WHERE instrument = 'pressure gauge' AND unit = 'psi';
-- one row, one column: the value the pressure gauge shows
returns 480 psi
